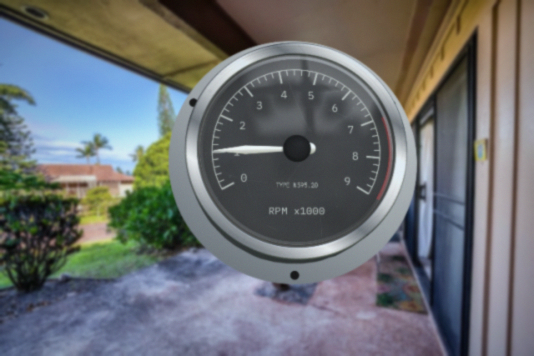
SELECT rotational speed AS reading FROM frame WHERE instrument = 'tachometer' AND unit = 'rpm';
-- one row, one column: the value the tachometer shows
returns 1000 rpm
